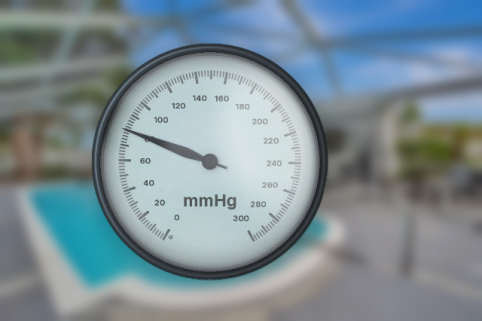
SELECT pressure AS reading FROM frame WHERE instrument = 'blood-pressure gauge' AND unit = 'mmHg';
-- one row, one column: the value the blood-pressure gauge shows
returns 80 mmHg
